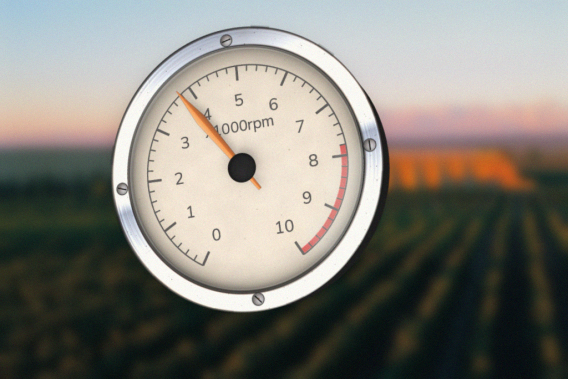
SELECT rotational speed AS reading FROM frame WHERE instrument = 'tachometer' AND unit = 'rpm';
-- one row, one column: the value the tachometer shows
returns 3800 rpm
